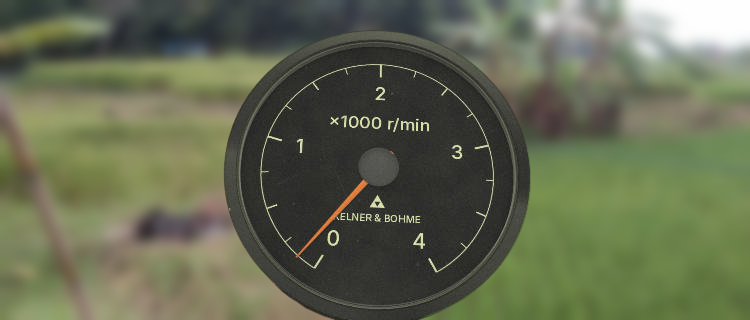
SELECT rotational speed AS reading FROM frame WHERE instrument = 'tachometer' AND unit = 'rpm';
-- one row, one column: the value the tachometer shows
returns 125 rpm
